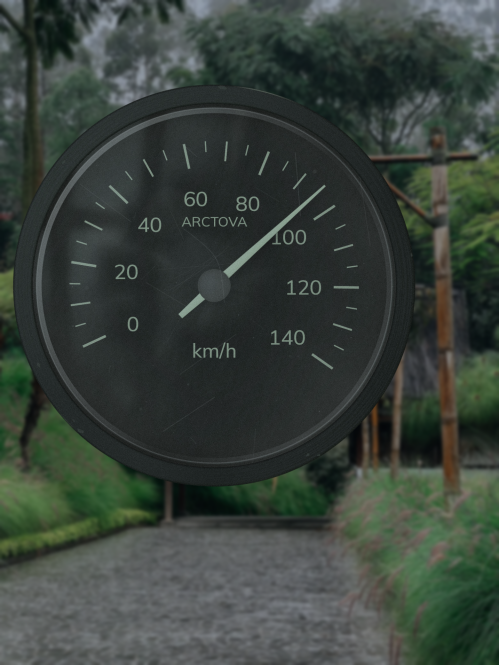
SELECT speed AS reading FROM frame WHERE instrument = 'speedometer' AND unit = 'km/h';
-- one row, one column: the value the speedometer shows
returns 95 km/h
